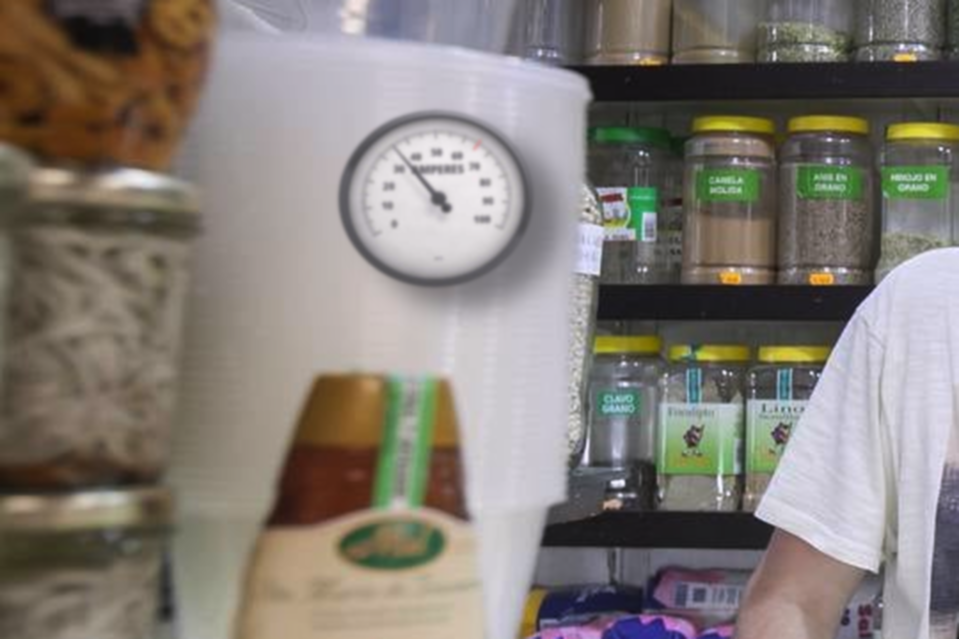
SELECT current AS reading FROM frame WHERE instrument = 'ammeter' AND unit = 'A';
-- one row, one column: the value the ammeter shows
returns 35 A
